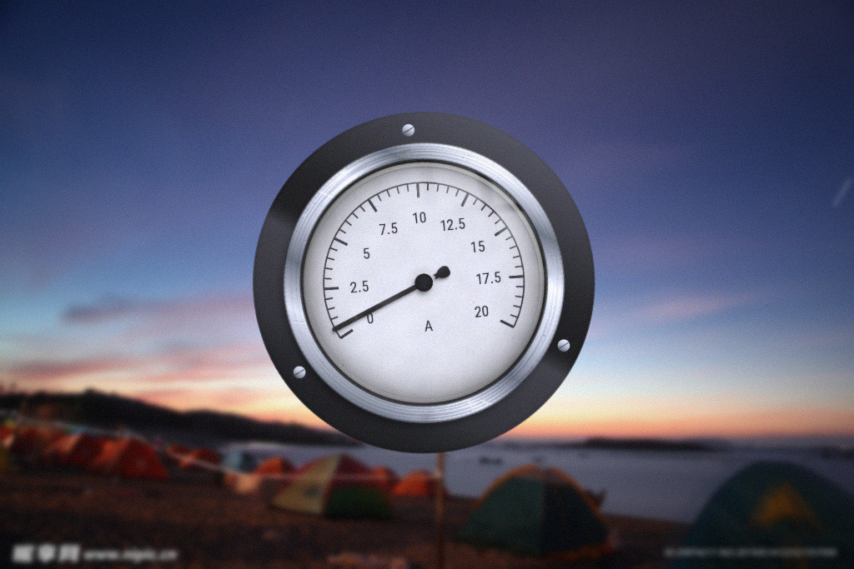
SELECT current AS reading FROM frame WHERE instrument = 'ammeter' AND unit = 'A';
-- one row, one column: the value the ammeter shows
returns 0.5 A
